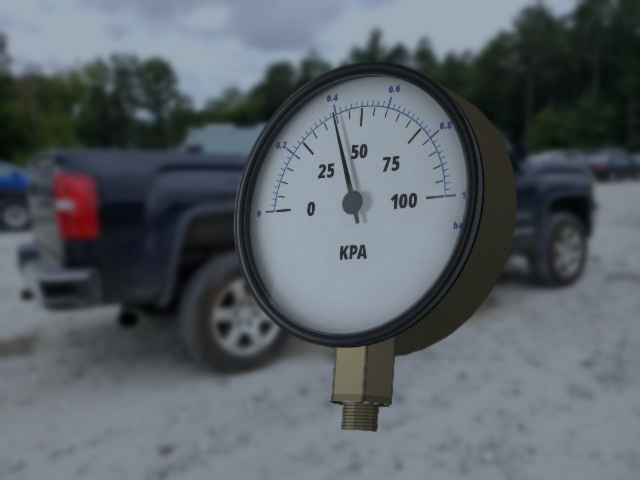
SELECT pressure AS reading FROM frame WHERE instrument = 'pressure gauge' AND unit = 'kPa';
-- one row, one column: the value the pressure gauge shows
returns 40 kPa
